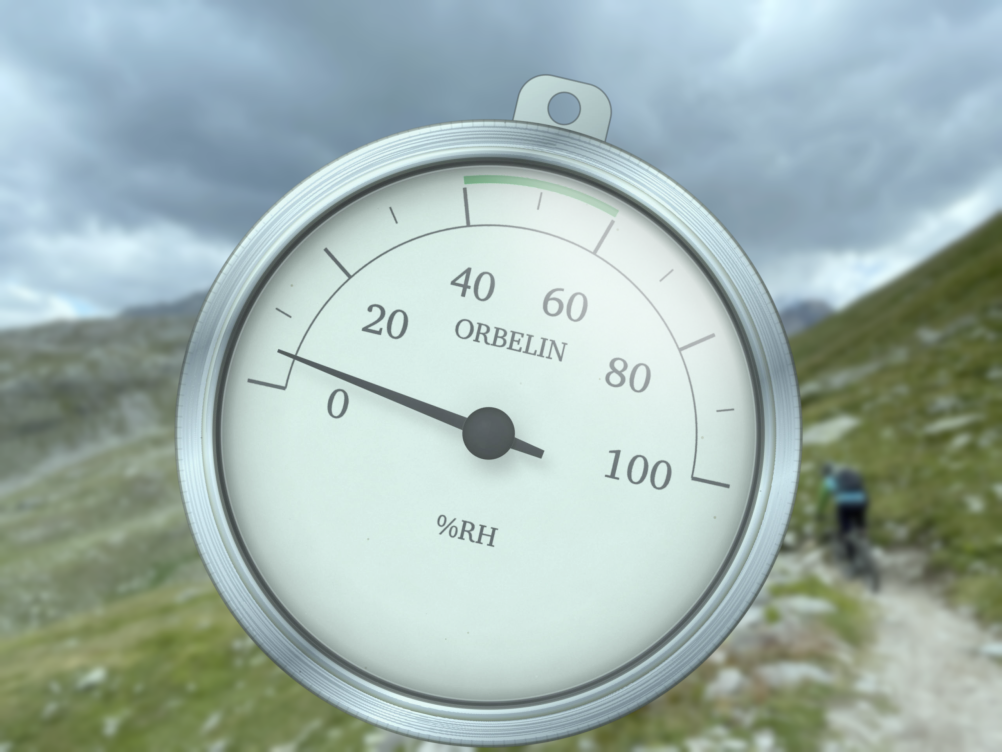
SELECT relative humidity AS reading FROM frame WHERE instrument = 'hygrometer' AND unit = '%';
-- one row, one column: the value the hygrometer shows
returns 5 %
